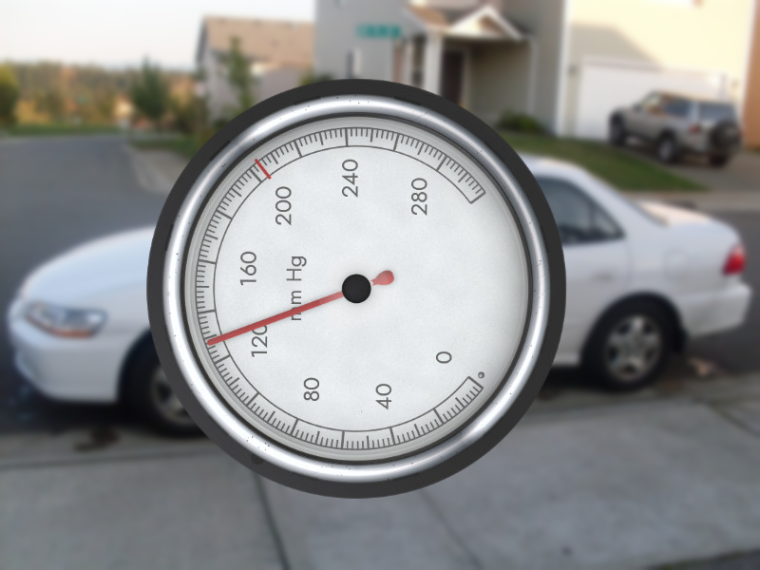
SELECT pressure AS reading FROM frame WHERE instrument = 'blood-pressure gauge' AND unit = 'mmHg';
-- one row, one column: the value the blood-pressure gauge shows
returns 128 mmHg
